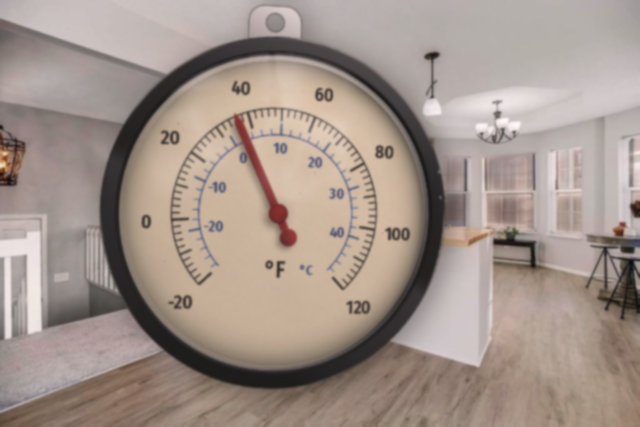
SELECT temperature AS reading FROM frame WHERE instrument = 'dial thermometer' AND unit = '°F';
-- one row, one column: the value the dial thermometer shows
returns 36 °F
